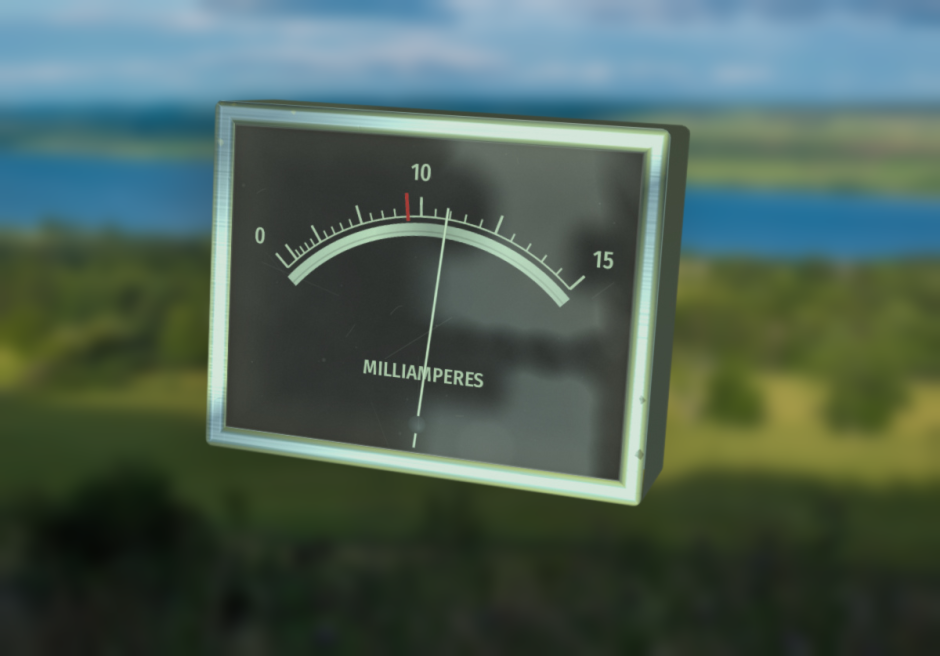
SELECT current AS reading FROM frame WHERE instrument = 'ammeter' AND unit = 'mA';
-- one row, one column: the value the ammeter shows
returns 11 mA
